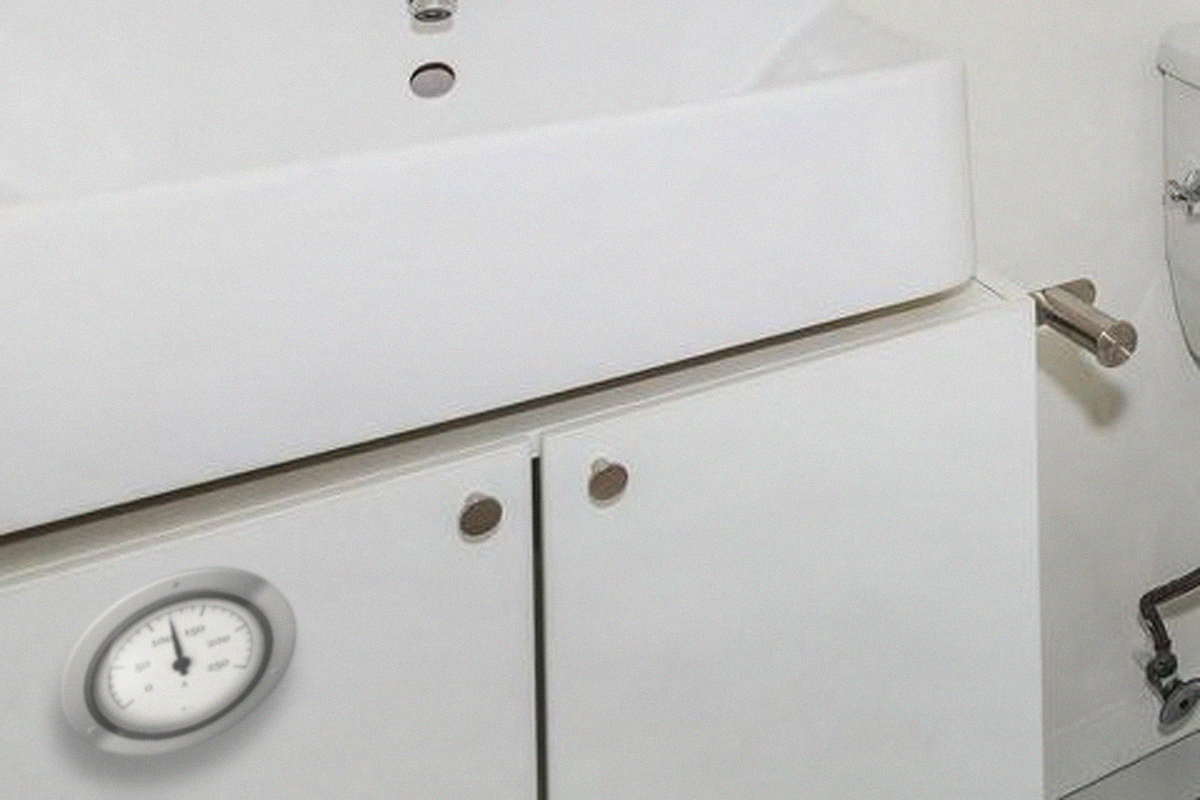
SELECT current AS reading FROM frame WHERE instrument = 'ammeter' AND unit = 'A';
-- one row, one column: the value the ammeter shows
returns 120 A
